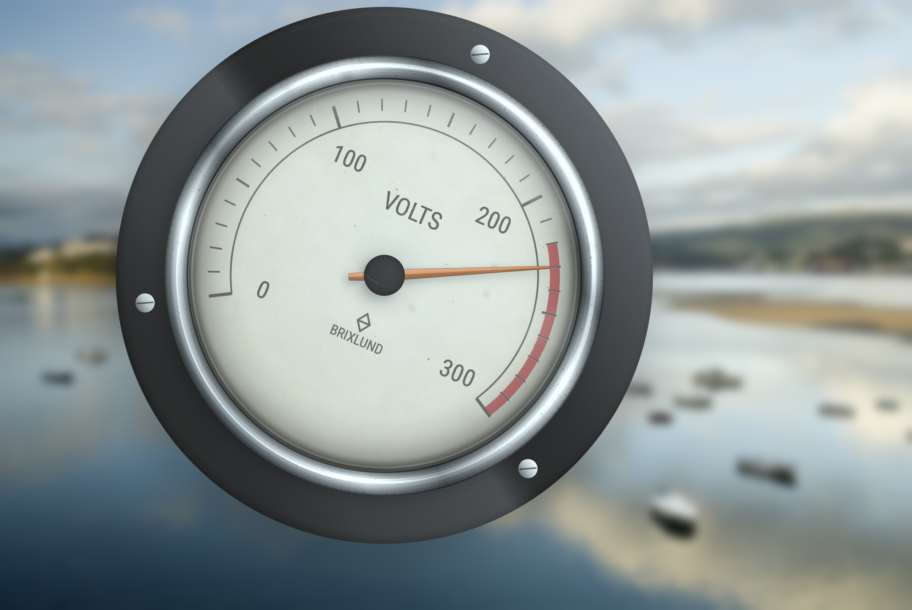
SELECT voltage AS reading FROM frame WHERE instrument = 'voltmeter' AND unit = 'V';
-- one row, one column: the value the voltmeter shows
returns 230 V
